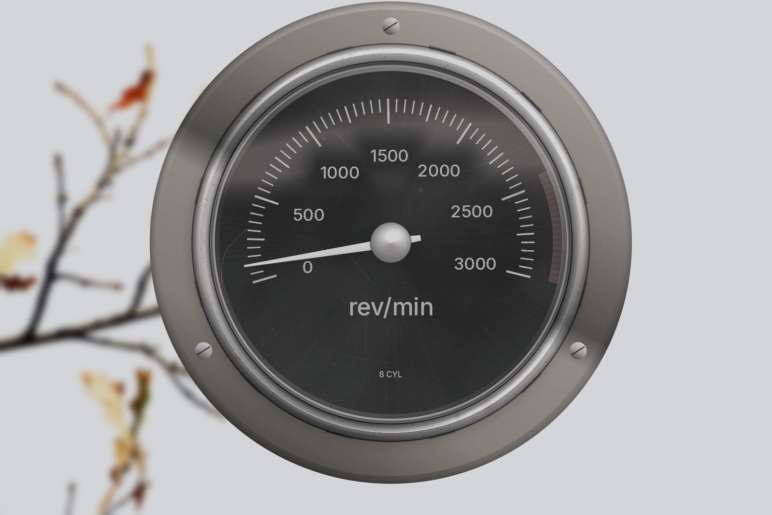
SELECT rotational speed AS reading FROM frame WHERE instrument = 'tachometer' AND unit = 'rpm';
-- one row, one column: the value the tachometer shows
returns 100 rpm
